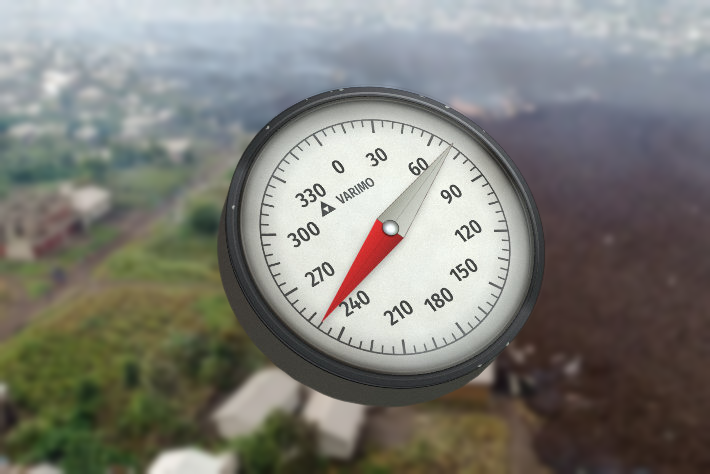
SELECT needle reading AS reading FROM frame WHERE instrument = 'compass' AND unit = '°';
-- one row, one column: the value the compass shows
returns 250 °
